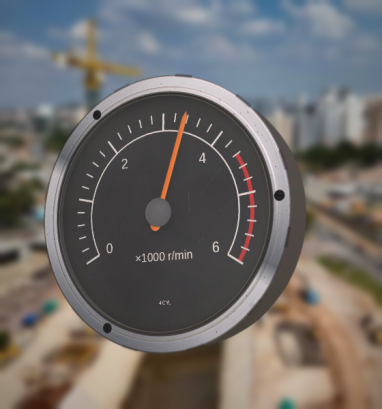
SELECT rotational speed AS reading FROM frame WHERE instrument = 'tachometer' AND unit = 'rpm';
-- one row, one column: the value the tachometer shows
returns 3400 rpm
